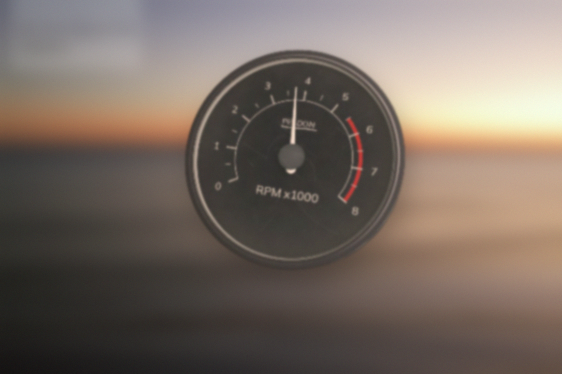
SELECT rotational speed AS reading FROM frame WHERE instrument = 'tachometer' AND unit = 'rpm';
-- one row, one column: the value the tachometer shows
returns 3750 rpm
